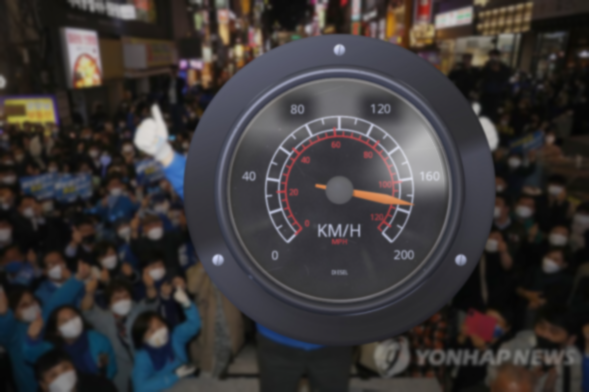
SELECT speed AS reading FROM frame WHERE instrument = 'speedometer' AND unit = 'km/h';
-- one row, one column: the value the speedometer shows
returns 175 km/h
